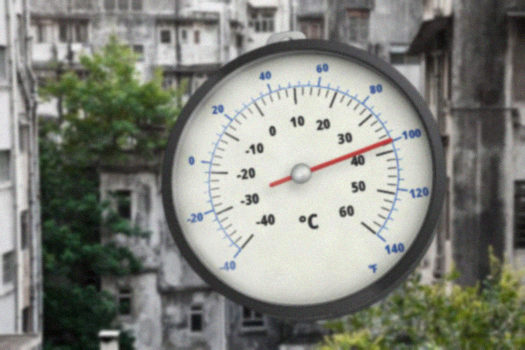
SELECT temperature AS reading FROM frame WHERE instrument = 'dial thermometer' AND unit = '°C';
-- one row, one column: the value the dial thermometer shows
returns 38 °C
